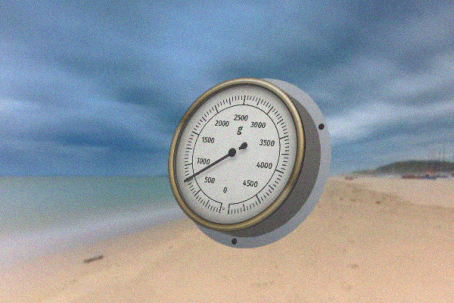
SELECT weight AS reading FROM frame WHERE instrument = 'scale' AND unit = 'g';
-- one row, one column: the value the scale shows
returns 750 g
